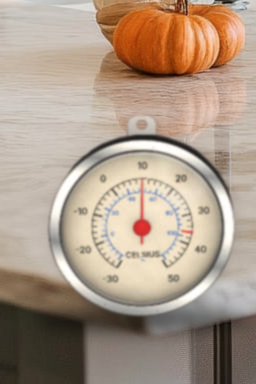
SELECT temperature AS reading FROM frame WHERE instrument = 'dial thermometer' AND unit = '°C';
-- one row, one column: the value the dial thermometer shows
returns 10 °C
